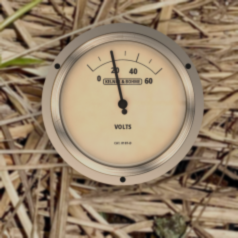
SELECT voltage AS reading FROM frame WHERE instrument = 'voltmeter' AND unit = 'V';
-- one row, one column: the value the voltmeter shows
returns 20 V
